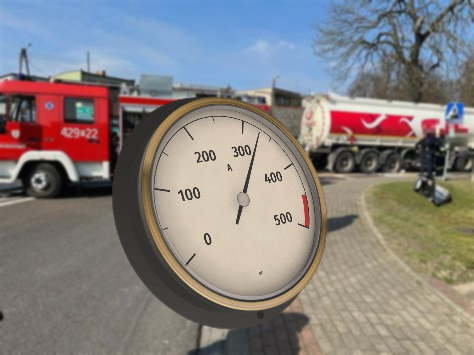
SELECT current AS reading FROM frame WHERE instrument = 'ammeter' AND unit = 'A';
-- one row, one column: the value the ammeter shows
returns 325 A
